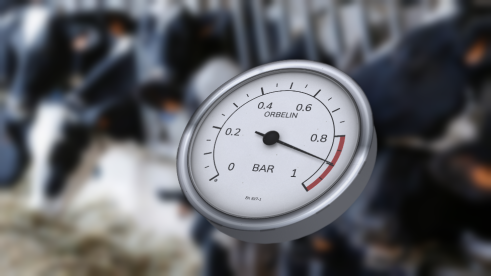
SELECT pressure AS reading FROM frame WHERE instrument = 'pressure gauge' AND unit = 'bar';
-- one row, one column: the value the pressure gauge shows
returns 0.9 bar
